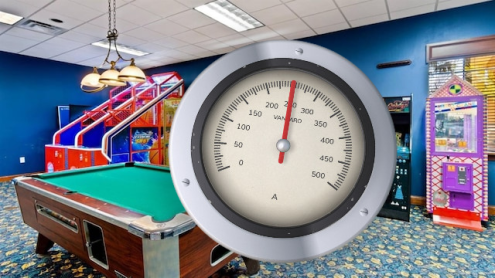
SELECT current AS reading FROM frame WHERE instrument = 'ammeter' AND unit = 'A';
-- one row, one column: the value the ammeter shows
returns 250 A
